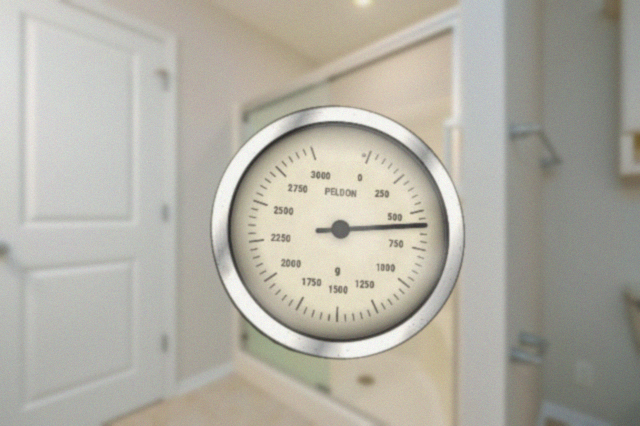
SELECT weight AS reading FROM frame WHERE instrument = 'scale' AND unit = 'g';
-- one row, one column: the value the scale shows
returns 600 g
